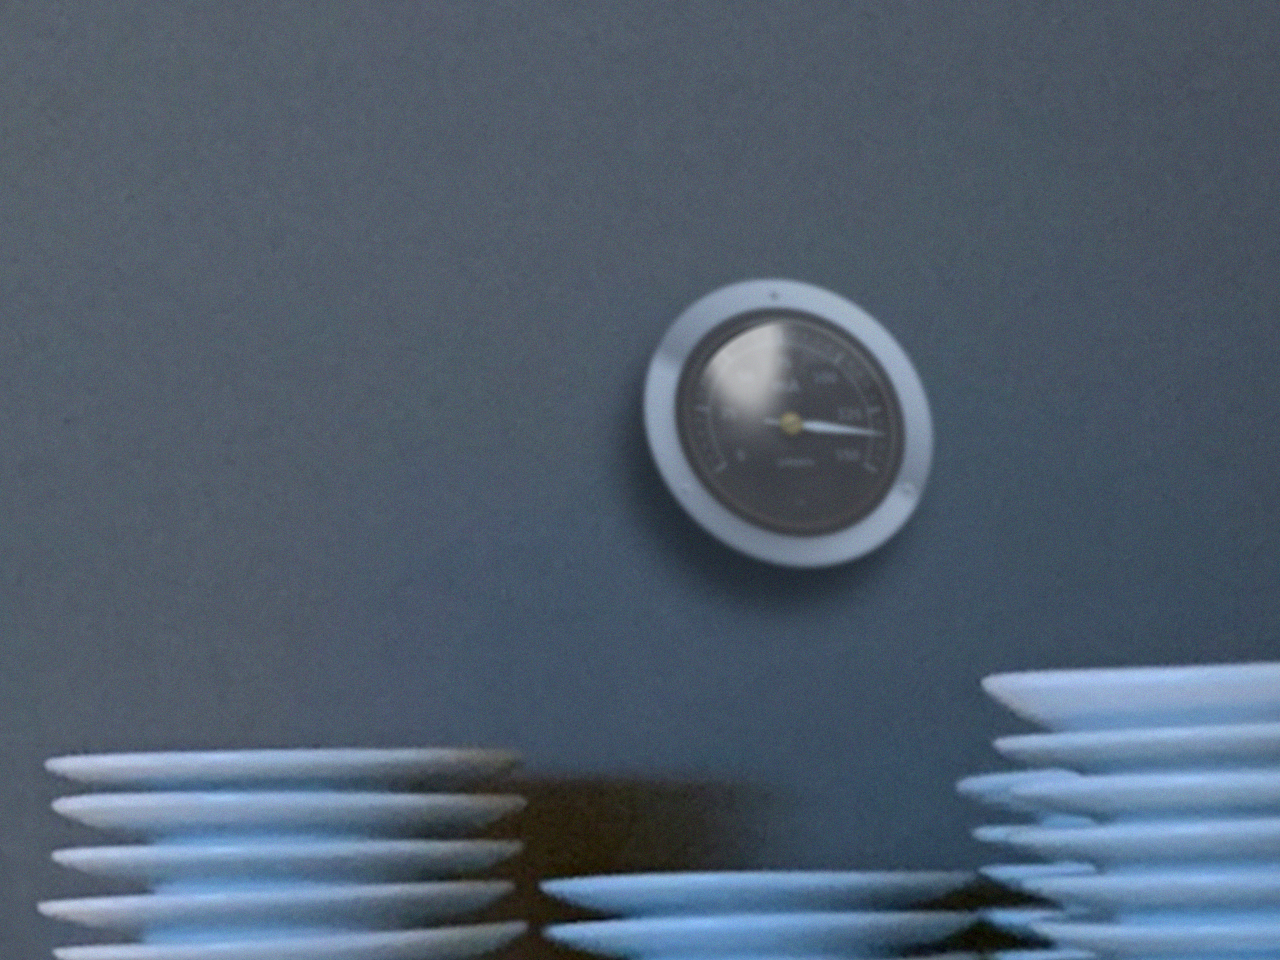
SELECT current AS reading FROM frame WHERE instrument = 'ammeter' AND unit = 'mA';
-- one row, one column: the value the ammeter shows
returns 135 mA
